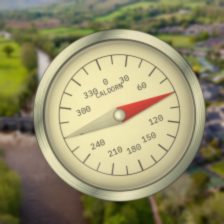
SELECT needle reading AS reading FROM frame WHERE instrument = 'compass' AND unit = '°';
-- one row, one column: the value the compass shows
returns 90 °
